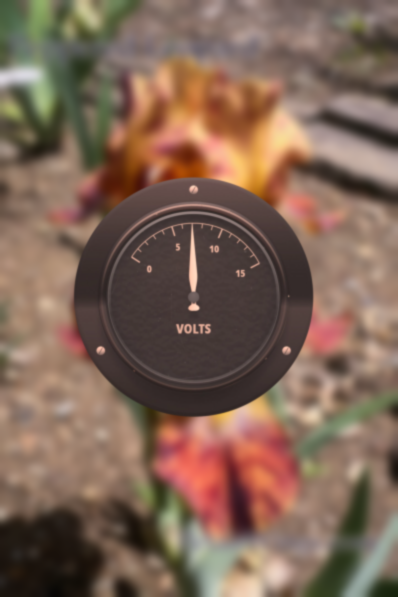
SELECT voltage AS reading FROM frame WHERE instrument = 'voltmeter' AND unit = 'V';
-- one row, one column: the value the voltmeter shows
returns 7 V
